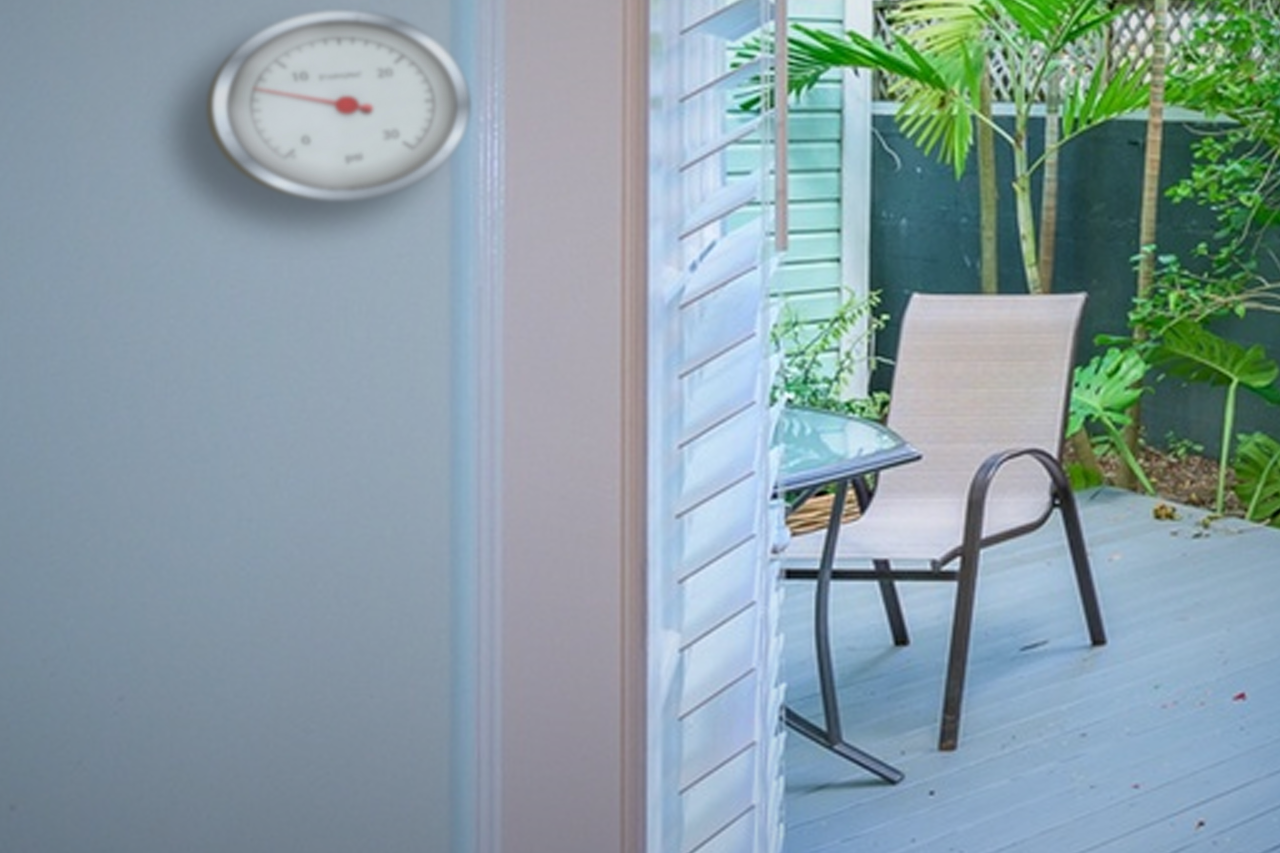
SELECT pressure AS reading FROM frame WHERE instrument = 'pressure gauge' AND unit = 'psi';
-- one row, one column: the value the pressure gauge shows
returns 7 psi
